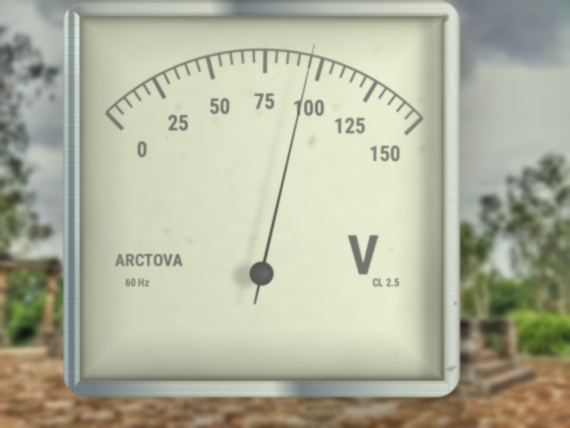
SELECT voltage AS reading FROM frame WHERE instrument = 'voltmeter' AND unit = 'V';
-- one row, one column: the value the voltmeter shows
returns 95 V
